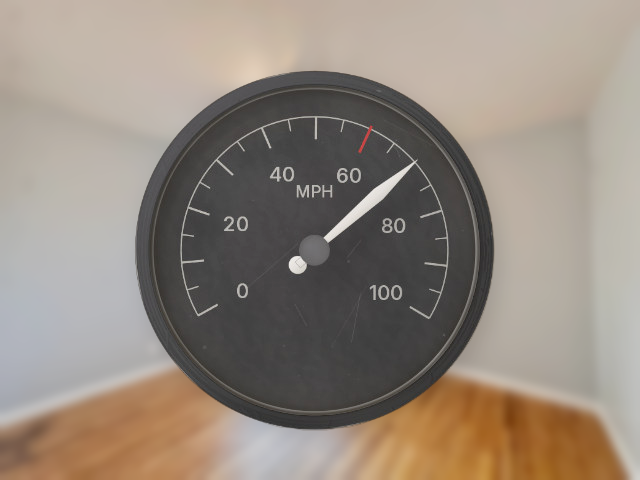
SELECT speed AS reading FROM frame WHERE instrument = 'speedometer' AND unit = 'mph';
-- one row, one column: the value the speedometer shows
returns 70 mph
